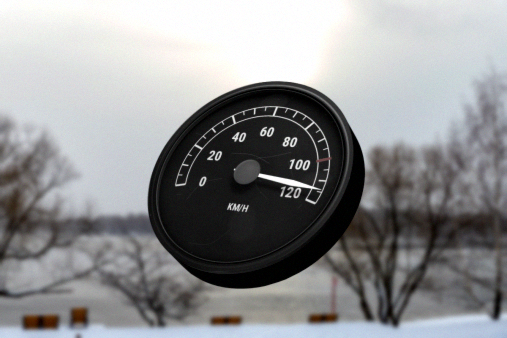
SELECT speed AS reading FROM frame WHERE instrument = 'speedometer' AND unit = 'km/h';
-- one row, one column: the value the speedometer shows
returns 115 km/h
